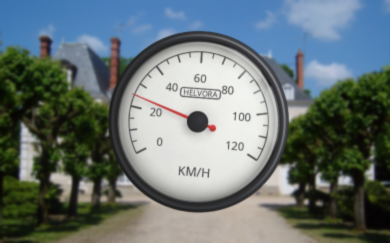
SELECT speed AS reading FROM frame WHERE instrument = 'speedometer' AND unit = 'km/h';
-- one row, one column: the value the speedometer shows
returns 25 km/h
